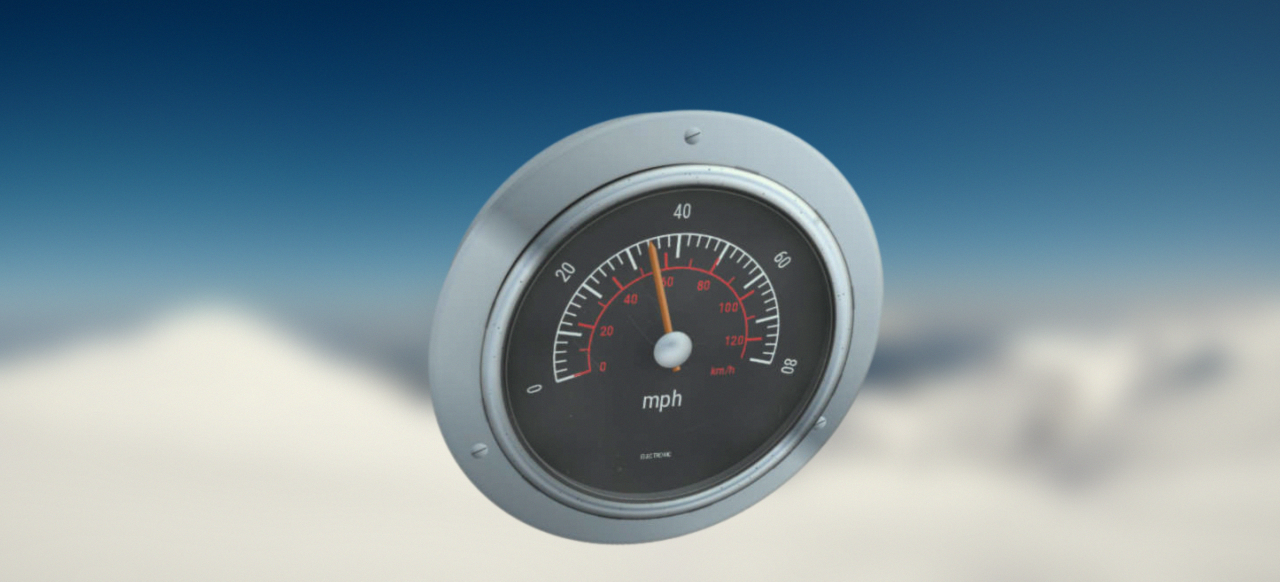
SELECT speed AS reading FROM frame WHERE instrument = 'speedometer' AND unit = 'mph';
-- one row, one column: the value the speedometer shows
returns 34 mph
